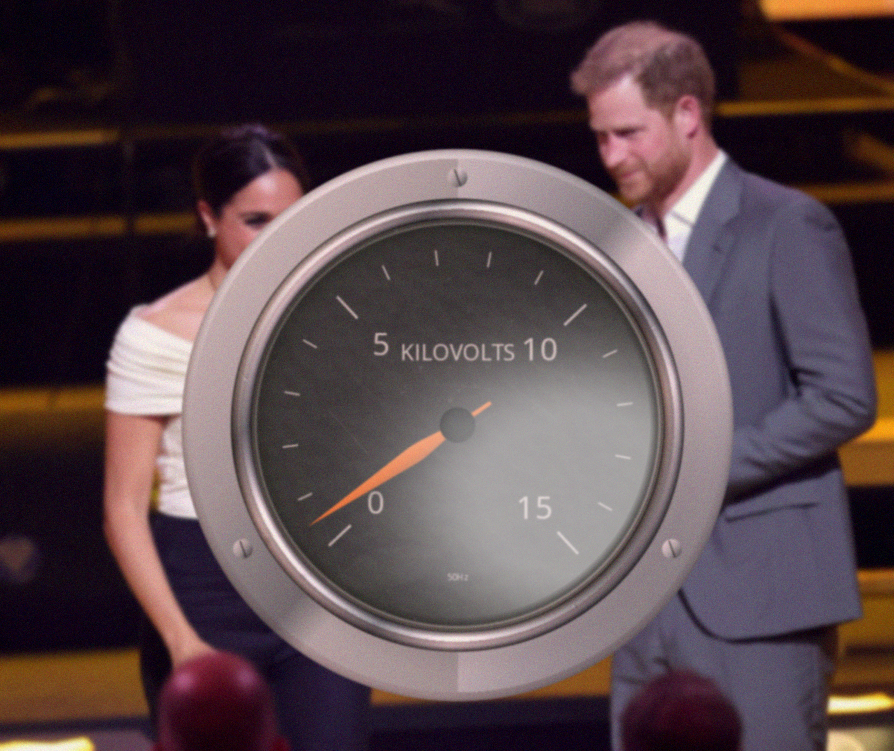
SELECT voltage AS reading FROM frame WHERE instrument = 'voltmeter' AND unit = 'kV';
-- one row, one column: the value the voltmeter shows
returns 0.5 kV
